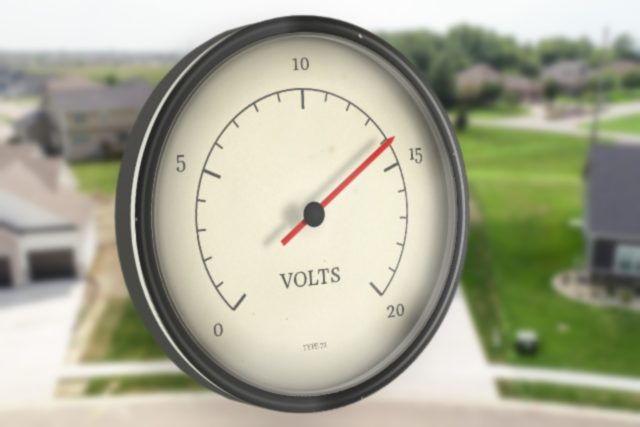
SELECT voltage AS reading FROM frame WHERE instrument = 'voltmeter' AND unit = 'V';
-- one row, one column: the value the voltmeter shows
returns 14 V
